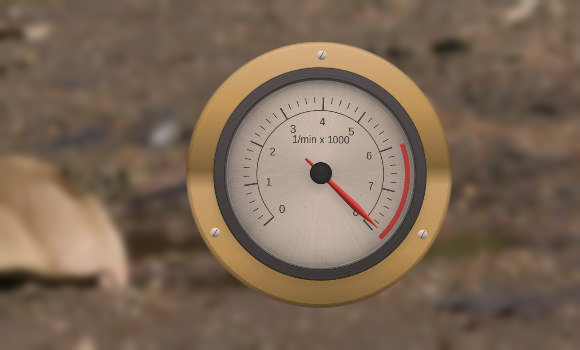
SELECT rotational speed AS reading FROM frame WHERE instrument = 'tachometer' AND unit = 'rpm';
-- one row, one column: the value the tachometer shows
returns 7900 rpm
